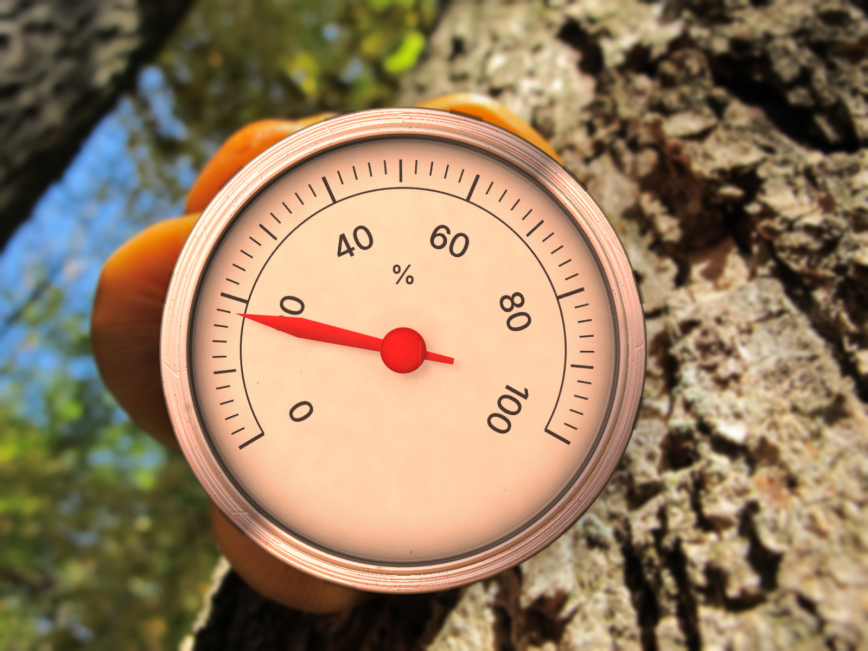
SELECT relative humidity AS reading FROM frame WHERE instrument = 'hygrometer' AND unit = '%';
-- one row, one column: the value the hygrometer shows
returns 18 %
